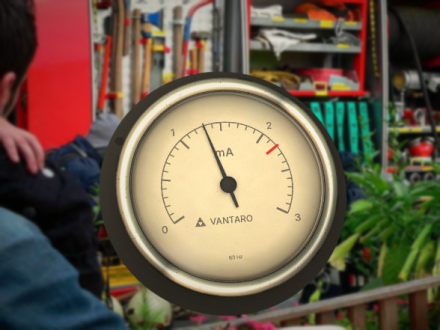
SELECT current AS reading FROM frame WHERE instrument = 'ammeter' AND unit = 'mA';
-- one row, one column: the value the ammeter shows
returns 1.3 mA
